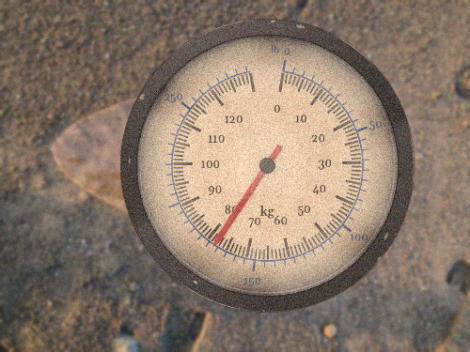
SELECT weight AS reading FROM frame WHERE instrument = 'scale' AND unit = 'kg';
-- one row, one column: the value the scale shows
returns 78 kg
